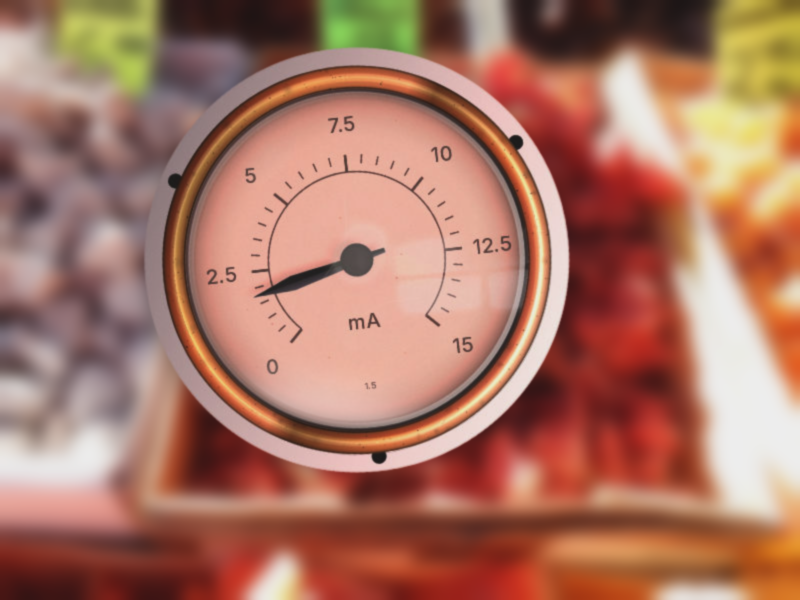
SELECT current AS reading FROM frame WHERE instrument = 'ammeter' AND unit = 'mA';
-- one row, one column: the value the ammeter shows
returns 1.75 mA
